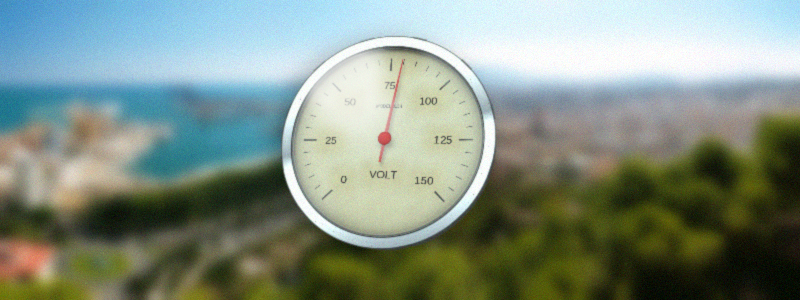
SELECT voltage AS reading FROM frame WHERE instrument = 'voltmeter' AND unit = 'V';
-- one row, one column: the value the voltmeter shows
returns 80 V
